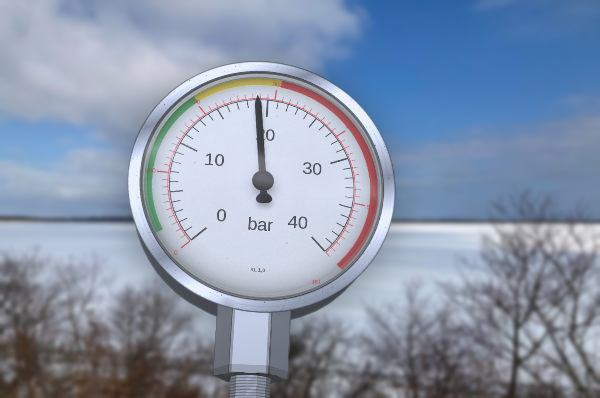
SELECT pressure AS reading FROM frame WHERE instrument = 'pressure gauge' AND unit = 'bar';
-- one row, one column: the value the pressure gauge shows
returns 19 bar
